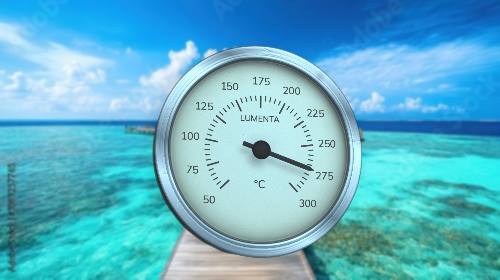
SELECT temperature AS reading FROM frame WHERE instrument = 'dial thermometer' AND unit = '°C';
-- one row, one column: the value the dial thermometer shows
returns 275 °C
